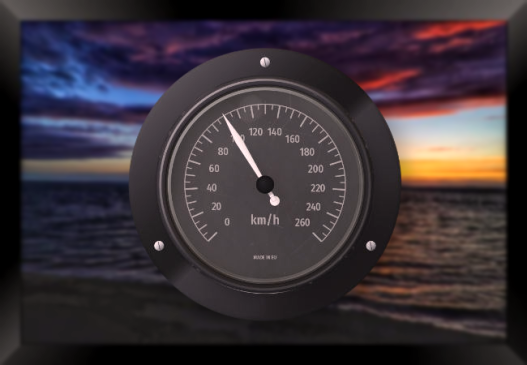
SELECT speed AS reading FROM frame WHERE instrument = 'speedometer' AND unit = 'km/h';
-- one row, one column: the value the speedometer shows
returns 100 km/h
